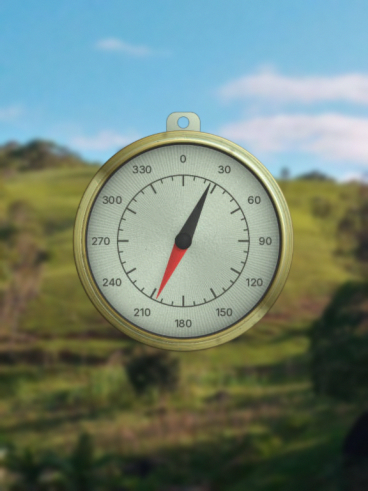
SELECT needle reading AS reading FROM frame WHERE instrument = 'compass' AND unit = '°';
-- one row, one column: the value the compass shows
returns 205 °
